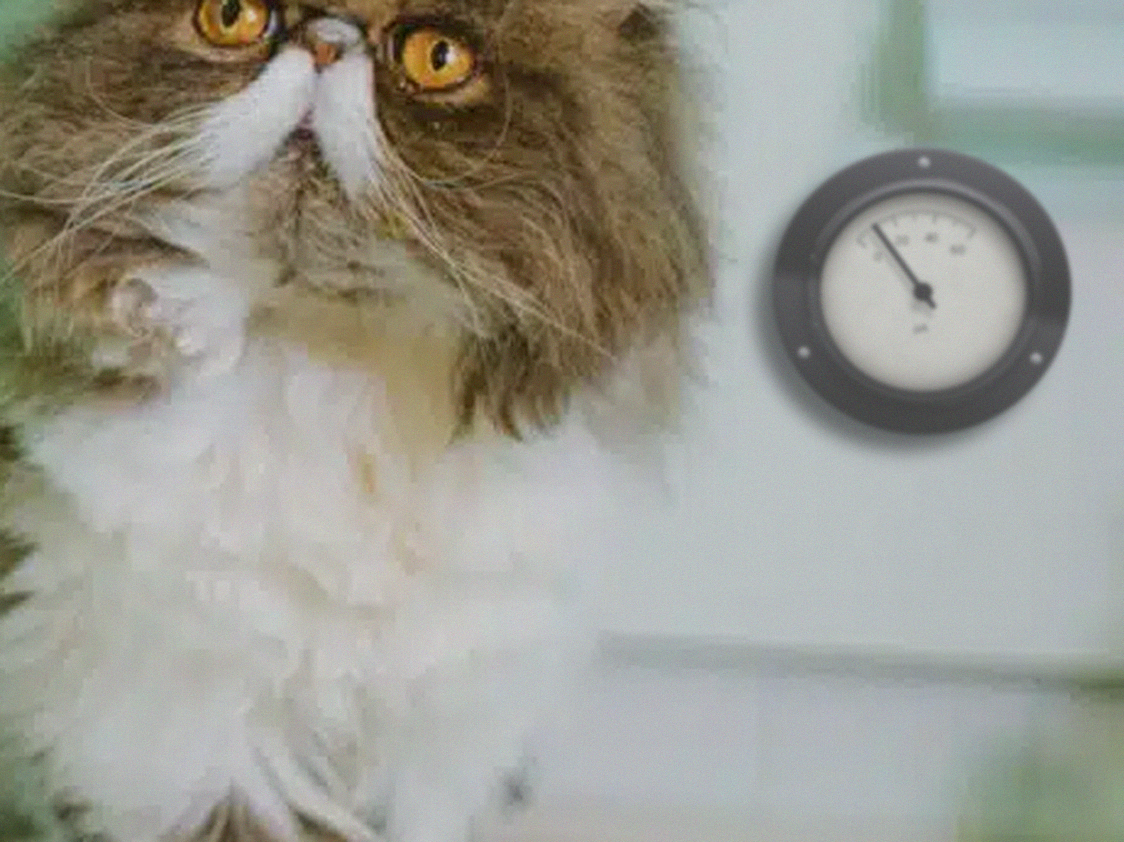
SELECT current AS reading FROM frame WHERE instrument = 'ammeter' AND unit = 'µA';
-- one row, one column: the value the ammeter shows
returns 10 µA
